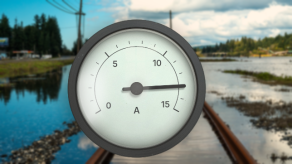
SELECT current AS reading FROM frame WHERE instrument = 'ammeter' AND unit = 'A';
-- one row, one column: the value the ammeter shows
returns 13 A
